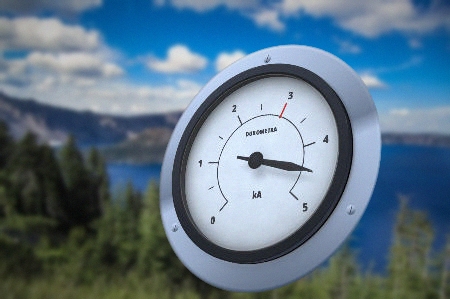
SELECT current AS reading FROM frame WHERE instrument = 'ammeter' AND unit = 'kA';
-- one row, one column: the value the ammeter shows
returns 4.5 kA
